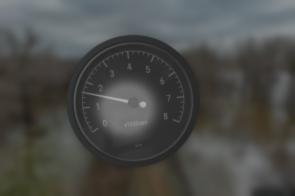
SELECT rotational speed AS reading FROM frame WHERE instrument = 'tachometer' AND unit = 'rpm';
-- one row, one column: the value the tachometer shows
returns 1600 rpm
